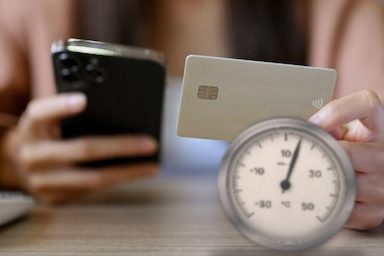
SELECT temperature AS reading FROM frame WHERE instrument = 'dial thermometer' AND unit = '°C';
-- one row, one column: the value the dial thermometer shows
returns 15 °C
